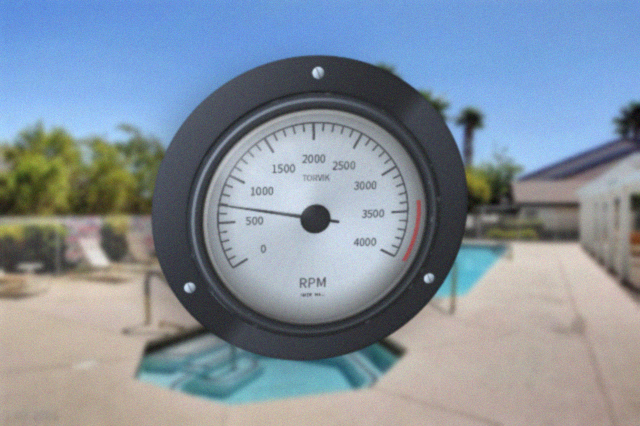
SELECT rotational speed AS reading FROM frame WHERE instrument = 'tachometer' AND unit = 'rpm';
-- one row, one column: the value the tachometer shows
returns 700 rpm
